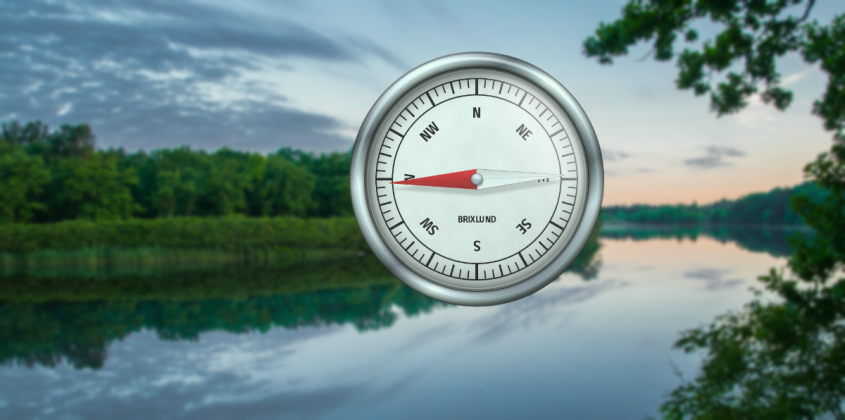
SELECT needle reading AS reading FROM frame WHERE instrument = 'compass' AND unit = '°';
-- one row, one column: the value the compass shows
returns 267.5 °
